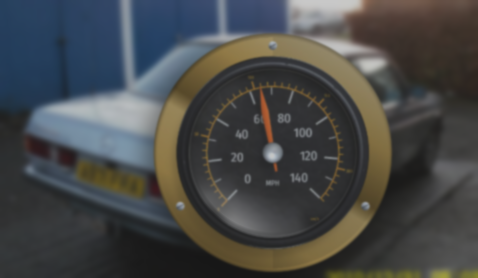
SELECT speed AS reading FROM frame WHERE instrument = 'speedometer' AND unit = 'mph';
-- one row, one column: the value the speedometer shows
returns 65 mph
